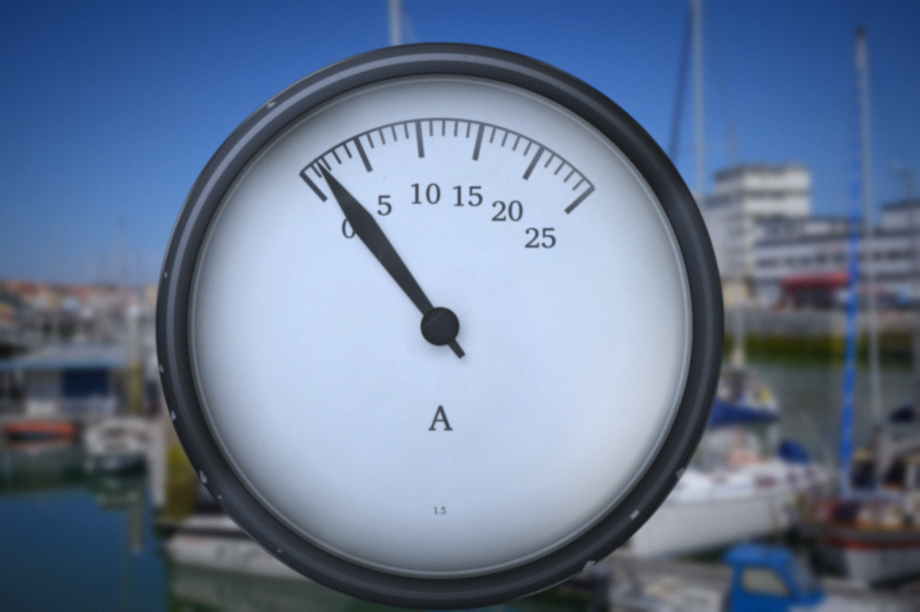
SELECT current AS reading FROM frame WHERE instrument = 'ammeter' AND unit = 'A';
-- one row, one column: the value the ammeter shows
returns 1.5 A
